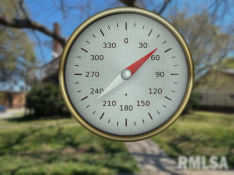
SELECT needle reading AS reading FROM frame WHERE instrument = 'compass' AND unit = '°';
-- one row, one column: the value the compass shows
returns 50 °
